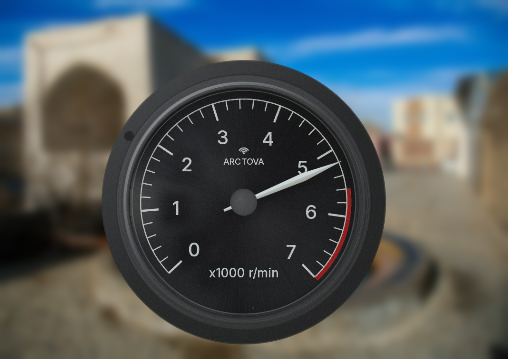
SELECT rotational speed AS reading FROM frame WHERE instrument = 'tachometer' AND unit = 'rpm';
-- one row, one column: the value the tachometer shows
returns 5200 rpm
